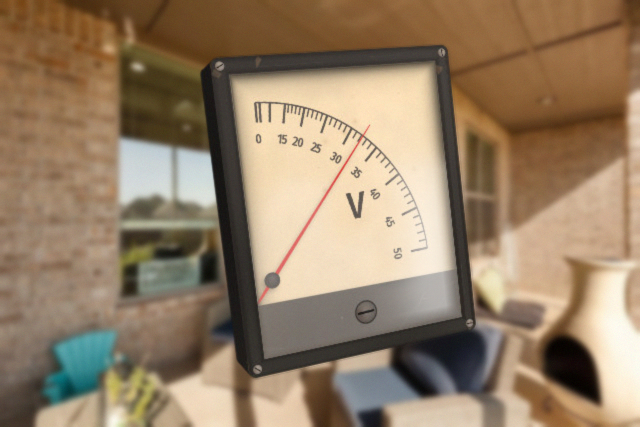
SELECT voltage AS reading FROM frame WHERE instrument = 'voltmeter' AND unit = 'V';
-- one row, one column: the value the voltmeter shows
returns 32 V
